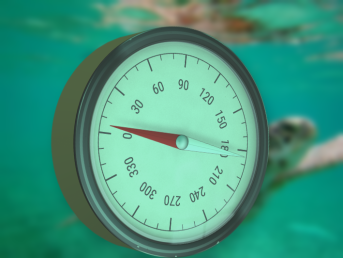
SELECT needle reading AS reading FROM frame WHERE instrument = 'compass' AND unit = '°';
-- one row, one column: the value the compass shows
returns 5 °
